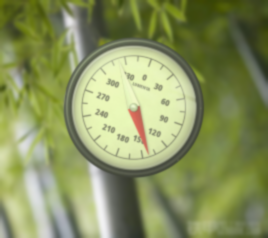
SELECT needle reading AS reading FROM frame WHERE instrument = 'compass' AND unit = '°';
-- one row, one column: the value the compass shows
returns 142.5 °
